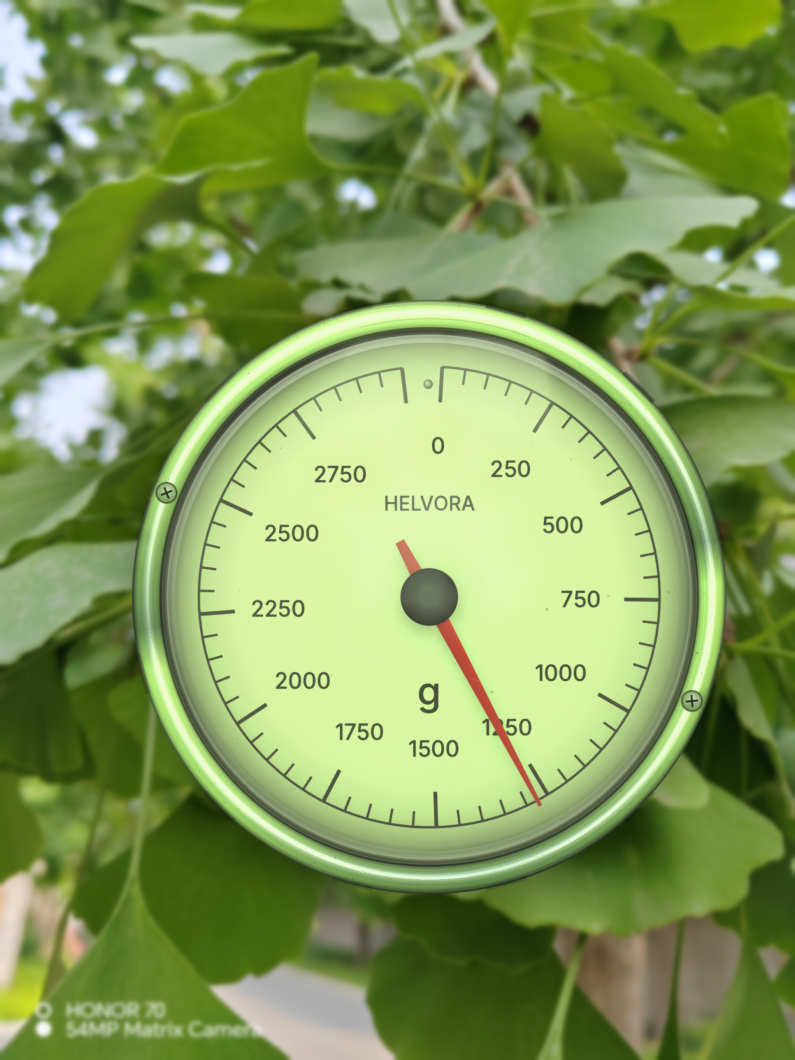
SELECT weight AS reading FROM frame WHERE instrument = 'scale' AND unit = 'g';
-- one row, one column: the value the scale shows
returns 1275 g
